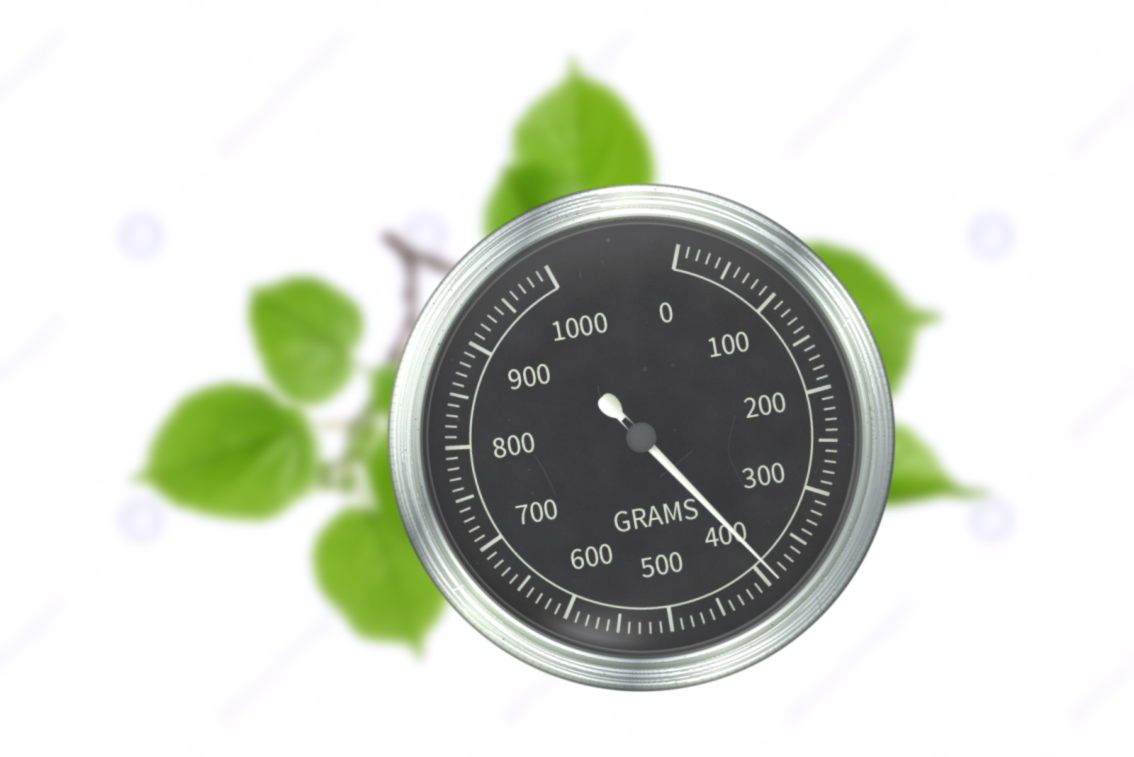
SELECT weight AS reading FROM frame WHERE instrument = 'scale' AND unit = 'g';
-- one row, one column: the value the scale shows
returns 390 g
